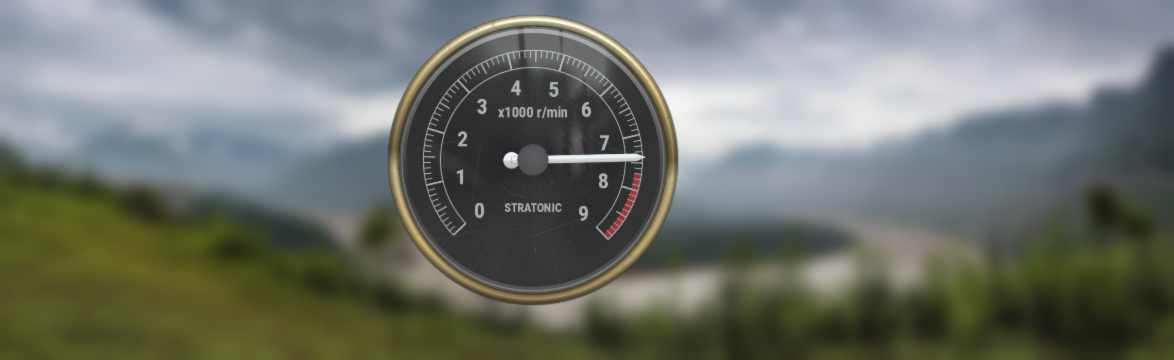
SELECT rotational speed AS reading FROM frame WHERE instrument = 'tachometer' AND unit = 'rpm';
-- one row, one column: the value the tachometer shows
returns 7400 rpm
